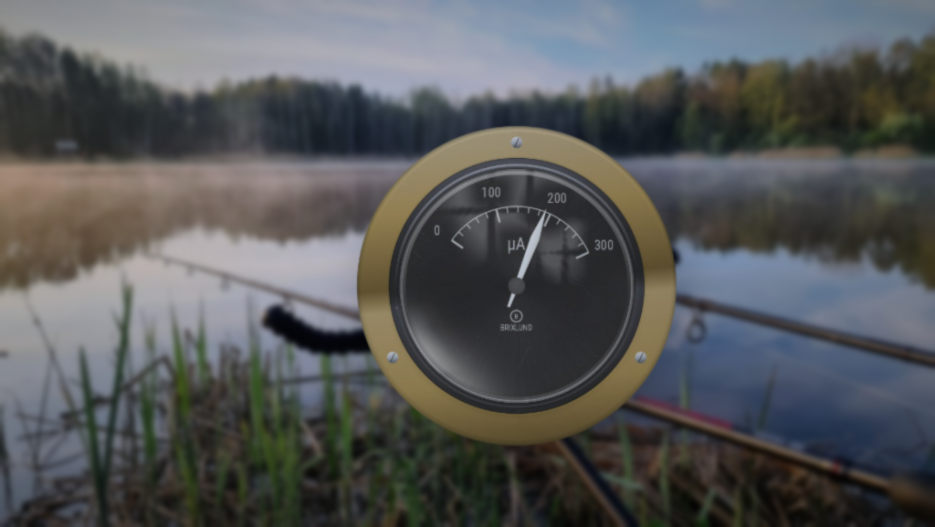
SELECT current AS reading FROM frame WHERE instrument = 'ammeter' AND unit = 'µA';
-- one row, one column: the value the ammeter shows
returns 190 µA
